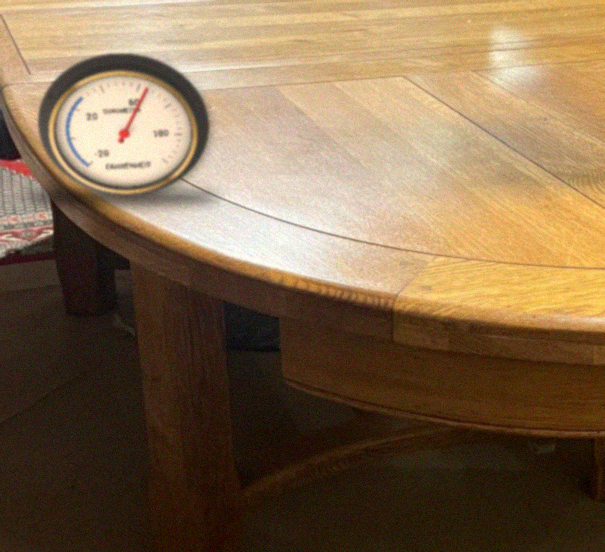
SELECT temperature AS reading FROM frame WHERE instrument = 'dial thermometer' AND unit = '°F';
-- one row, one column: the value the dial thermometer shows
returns 64 °F
